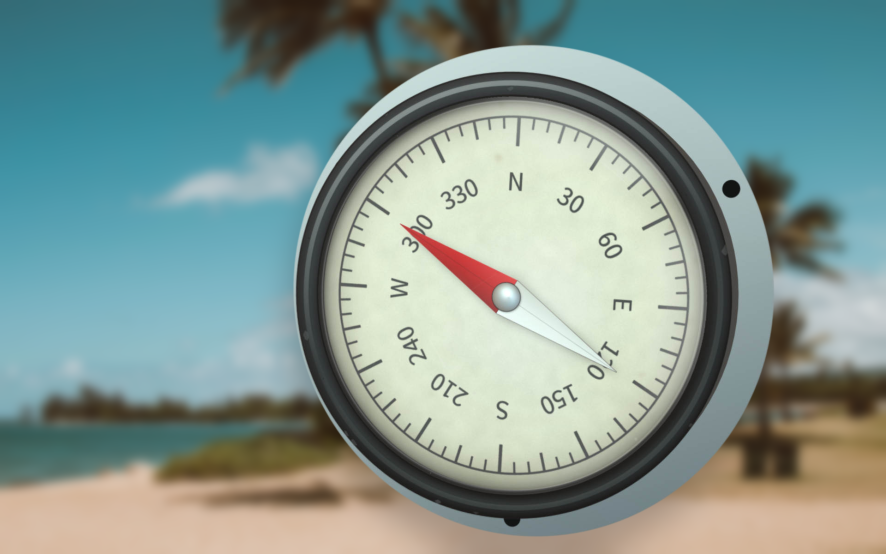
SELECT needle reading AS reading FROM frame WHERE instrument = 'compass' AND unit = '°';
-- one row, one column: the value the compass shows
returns 300 °
